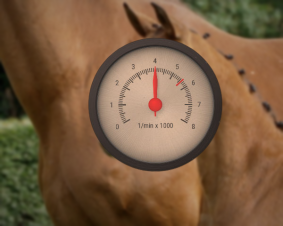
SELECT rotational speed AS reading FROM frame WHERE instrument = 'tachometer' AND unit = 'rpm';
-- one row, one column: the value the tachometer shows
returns 4000 rpm
